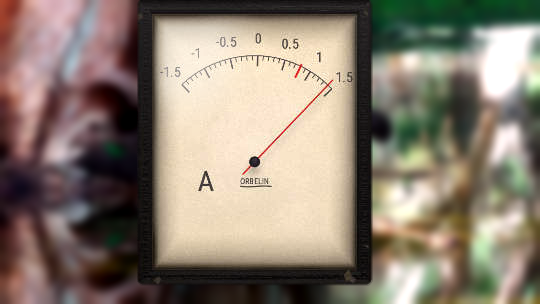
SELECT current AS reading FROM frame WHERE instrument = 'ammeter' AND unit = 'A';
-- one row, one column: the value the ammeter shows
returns 1.4 A
